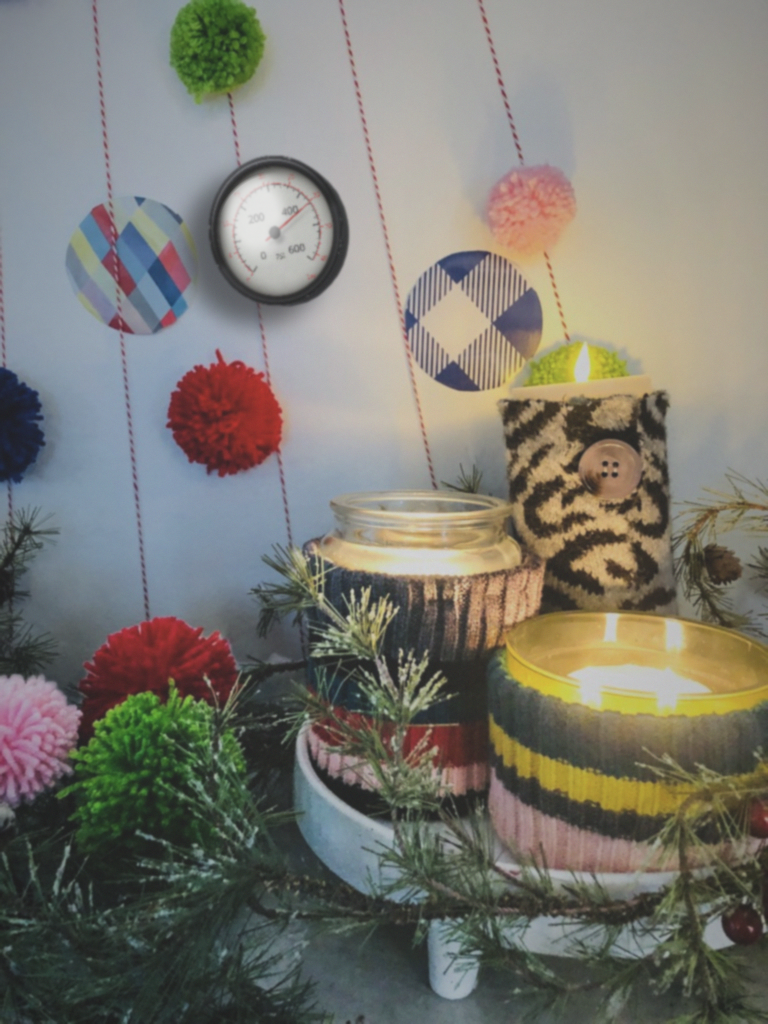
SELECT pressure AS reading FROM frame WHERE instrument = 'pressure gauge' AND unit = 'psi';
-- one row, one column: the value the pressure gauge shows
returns 440 psi
